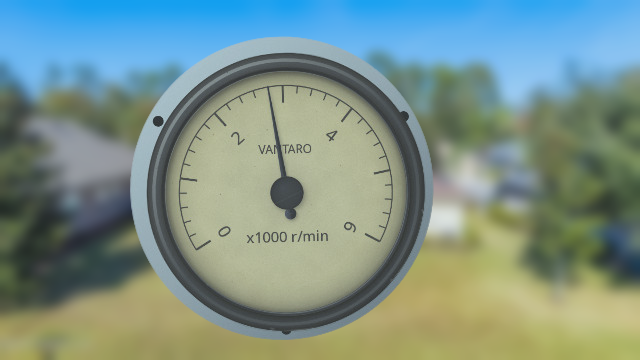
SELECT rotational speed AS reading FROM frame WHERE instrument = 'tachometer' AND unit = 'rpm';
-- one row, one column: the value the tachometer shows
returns 2800 rpm
